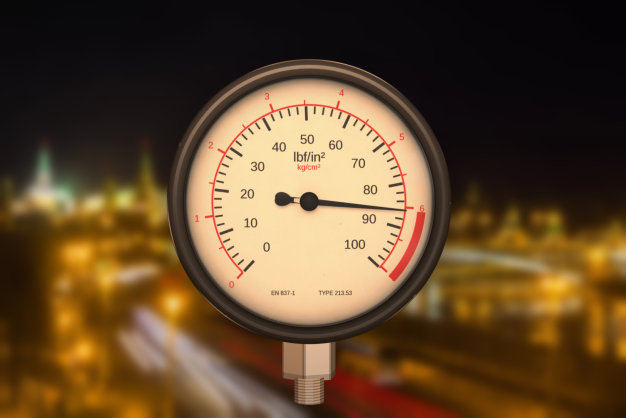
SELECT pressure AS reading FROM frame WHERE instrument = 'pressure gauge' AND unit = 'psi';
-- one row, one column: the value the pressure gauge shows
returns 86 psi
